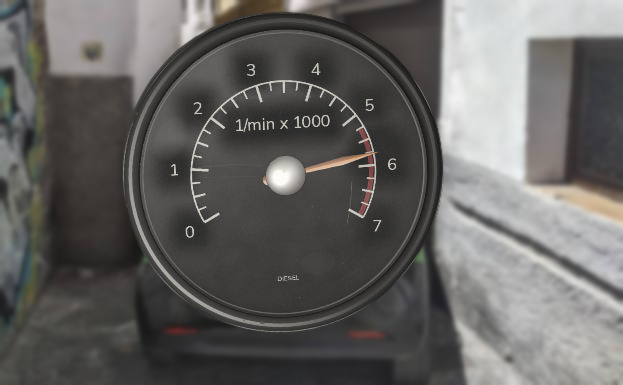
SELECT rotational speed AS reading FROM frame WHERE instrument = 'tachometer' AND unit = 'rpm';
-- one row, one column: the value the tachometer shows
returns 5750 rpm
